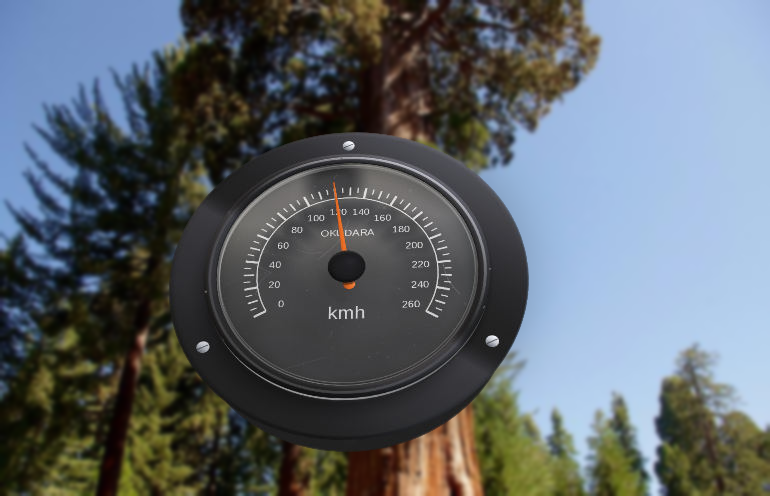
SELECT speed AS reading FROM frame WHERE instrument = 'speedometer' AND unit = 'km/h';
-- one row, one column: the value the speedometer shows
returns 120 km/h
